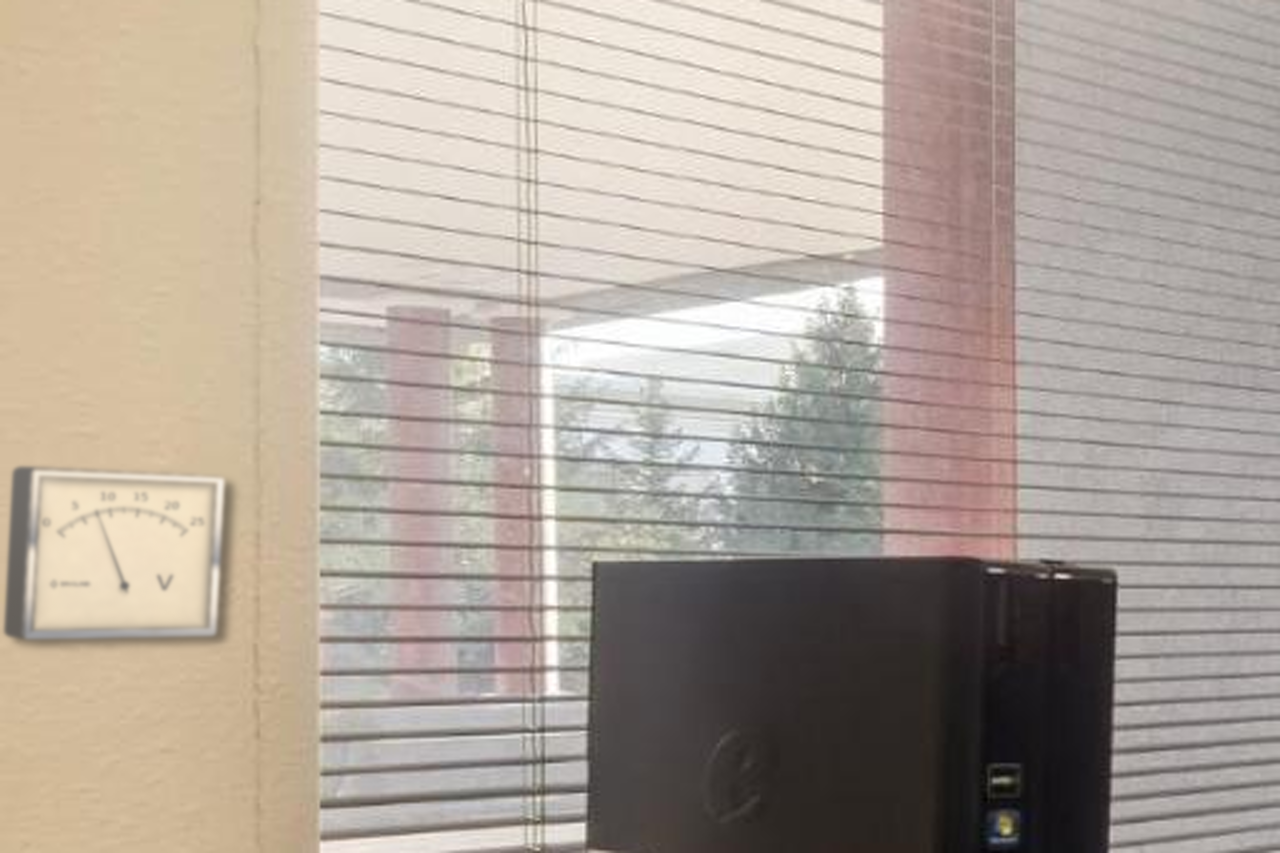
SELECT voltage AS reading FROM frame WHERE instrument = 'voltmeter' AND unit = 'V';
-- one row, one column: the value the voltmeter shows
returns 7.5 V
